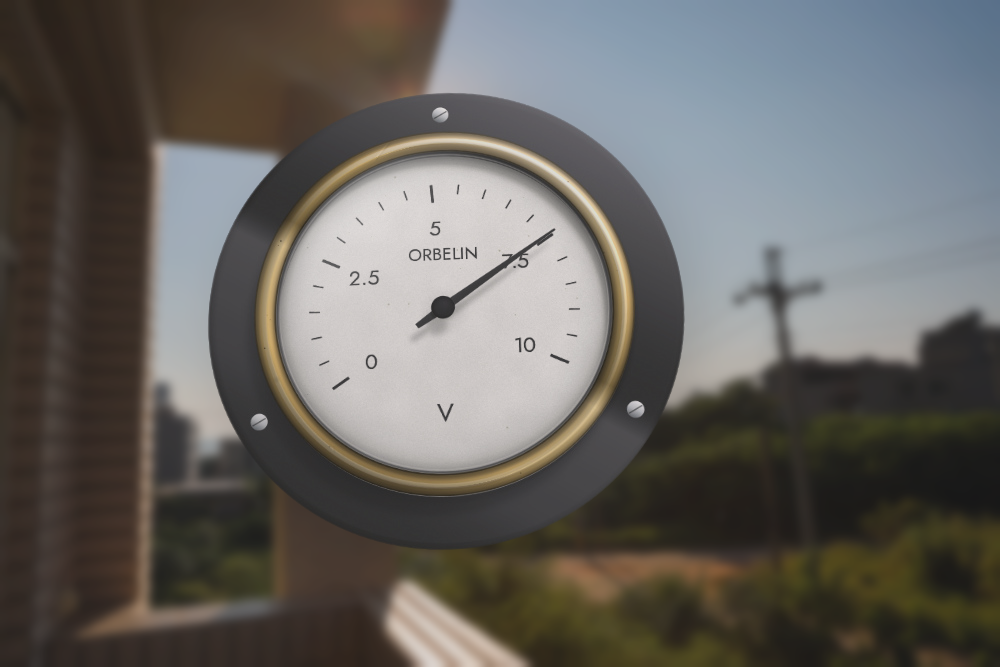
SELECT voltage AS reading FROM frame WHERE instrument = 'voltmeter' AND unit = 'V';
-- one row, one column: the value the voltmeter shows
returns 7.5 V
